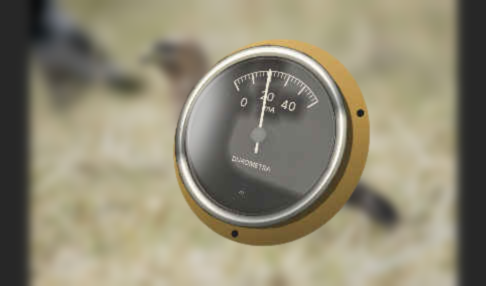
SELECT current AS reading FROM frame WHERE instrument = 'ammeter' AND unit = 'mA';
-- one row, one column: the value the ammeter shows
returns 20 mA
